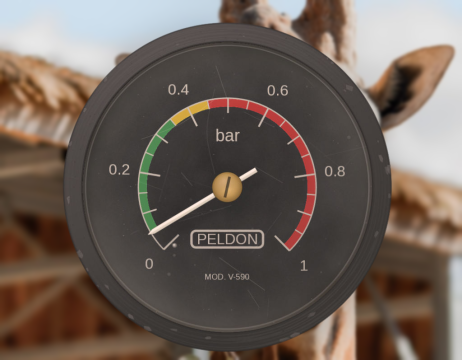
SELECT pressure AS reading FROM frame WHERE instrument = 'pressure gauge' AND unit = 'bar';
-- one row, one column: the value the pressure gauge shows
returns 0.05 bar
